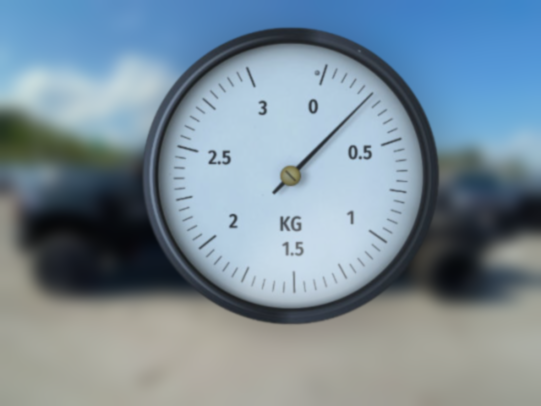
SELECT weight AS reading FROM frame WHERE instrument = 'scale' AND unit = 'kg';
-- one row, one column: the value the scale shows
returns 0.25 kg
